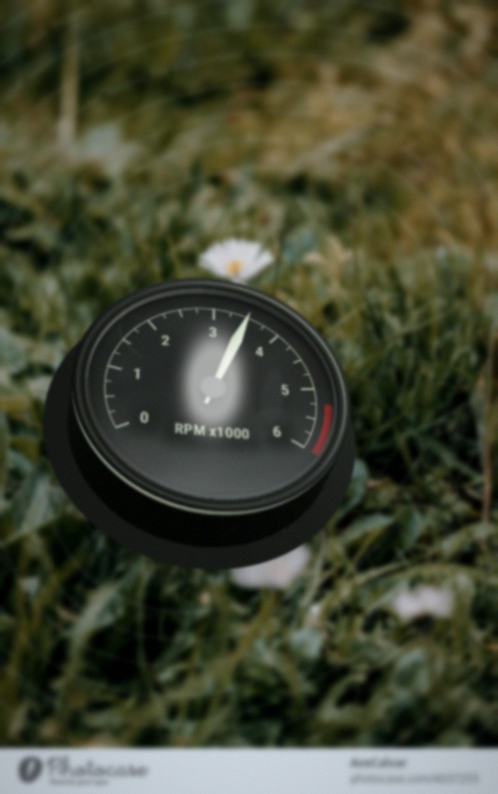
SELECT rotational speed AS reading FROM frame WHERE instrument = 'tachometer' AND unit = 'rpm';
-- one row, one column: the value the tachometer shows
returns 3500 rpm
